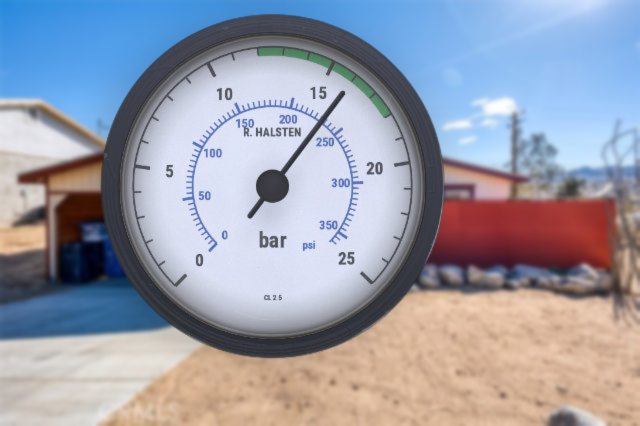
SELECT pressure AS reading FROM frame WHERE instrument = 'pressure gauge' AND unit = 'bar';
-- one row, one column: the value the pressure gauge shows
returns 16 bar
